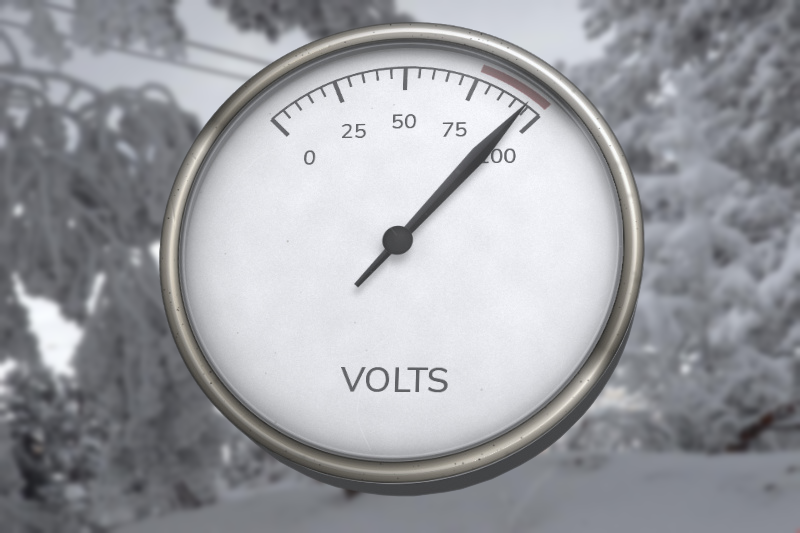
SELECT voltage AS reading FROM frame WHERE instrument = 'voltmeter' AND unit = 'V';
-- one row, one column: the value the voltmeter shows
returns 95 V
